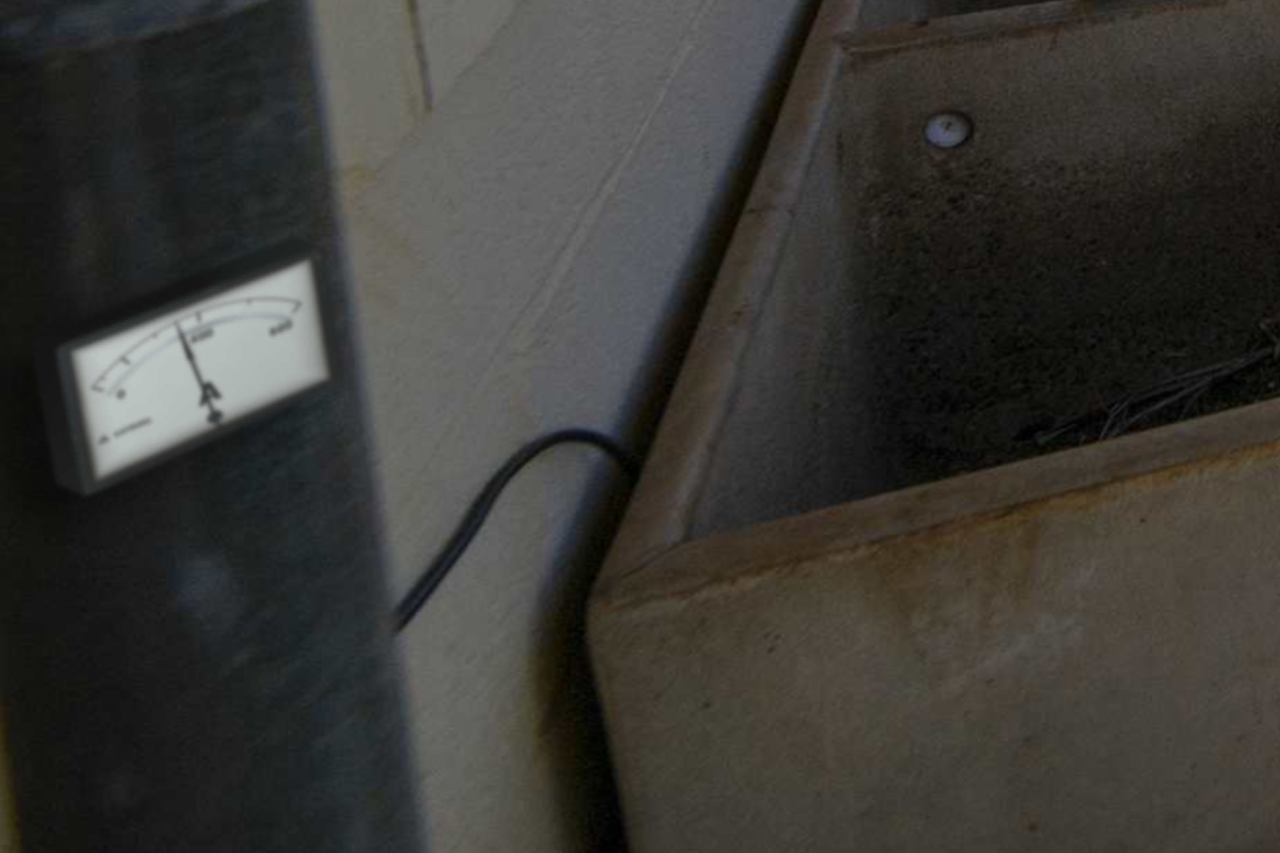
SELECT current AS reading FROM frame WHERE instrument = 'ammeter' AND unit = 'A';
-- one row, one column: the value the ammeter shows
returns 350 A
